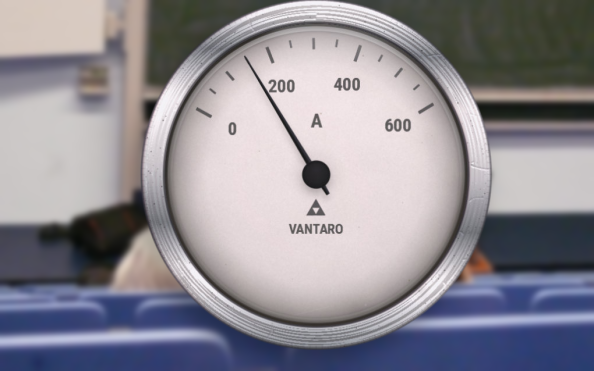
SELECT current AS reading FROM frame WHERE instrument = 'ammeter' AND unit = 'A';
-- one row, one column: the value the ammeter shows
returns 150 A
